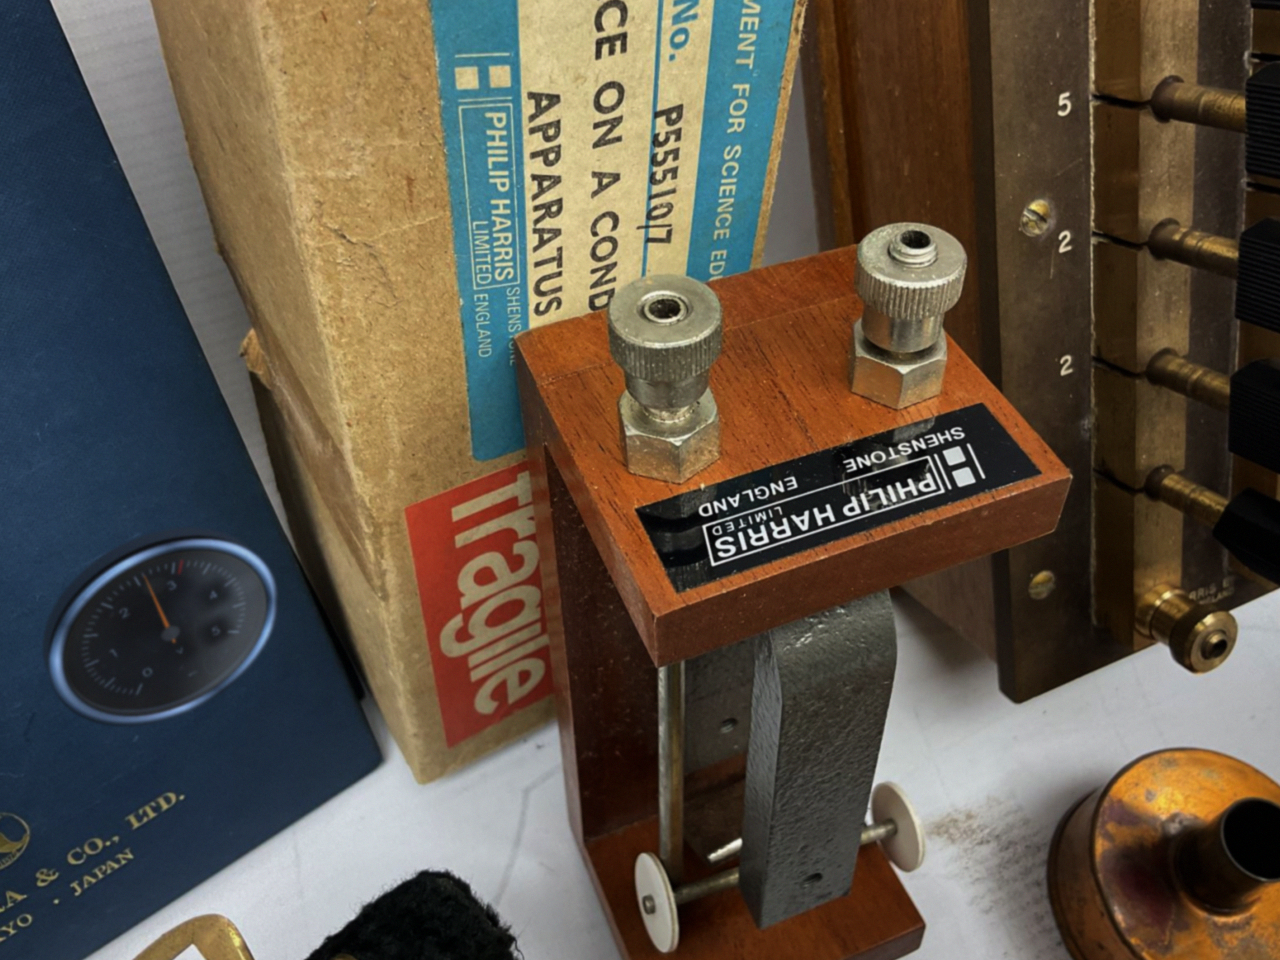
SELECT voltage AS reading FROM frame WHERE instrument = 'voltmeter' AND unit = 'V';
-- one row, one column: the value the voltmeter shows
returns 2.6 V
